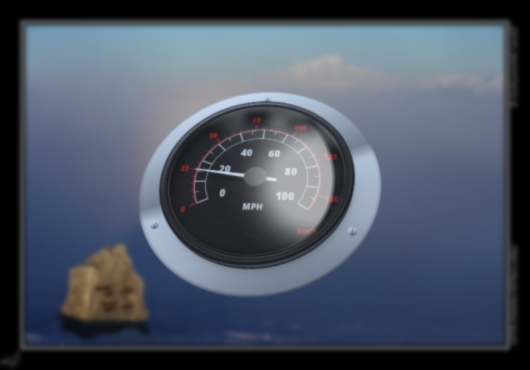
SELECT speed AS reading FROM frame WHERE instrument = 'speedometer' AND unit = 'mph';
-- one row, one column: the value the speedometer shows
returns 15 mph
